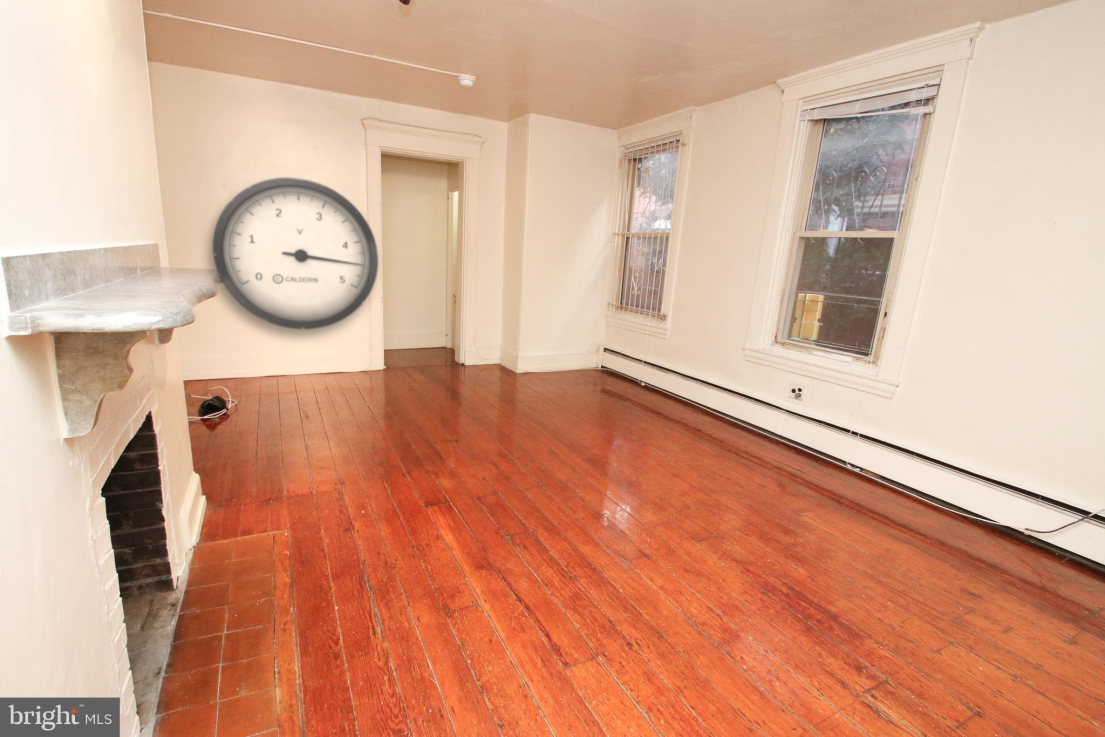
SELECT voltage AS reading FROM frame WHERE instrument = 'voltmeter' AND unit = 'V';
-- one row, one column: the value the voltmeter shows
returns 4.5 V
